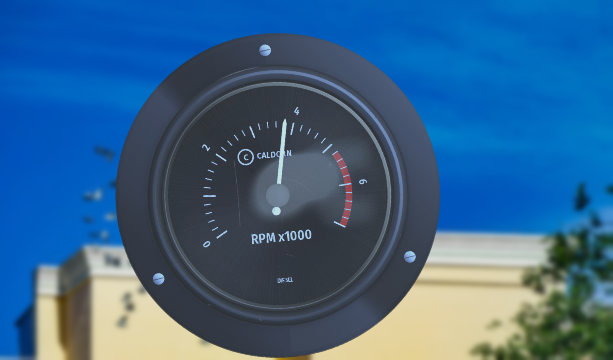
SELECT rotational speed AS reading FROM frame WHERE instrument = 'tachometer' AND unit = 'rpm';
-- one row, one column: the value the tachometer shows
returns 3800 rpm
